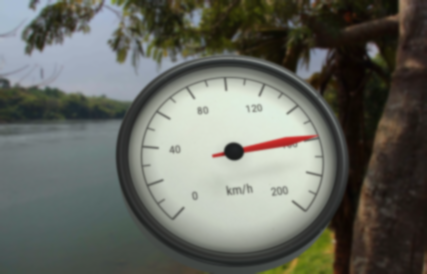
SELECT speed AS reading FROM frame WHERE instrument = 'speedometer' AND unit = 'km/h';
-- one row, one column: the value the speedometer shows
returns 160 km/h
